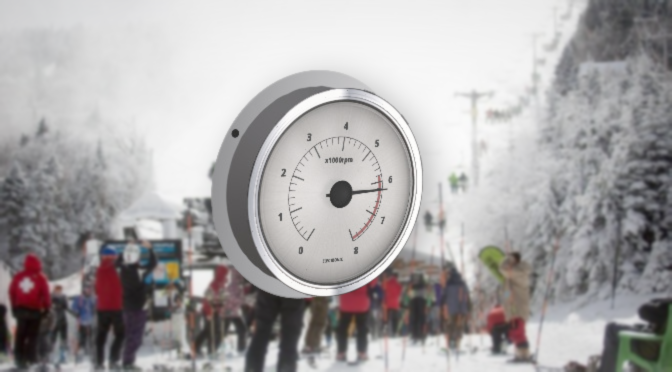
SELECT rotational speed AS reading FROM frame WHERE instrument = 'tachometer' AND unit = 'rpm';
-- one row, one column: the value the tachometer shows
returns 6200 rpm
